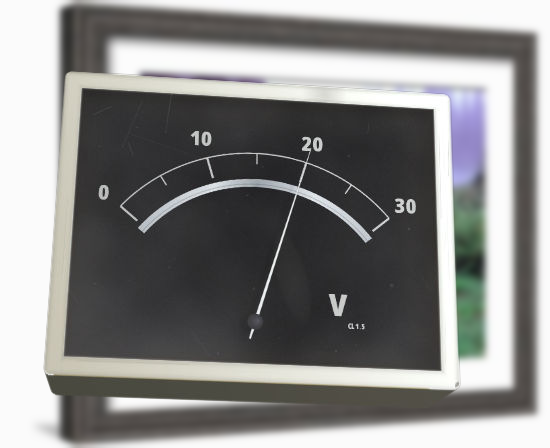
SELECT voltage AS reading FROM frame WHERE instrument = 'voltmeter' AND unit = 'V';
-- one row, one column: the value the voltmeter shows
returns 20 V
